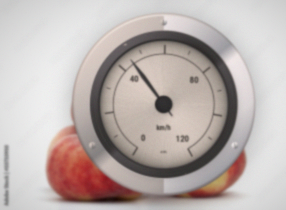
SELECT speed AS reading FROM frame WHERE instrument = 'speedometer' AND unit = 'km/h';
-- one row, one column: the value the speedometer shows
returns 45 km/h
